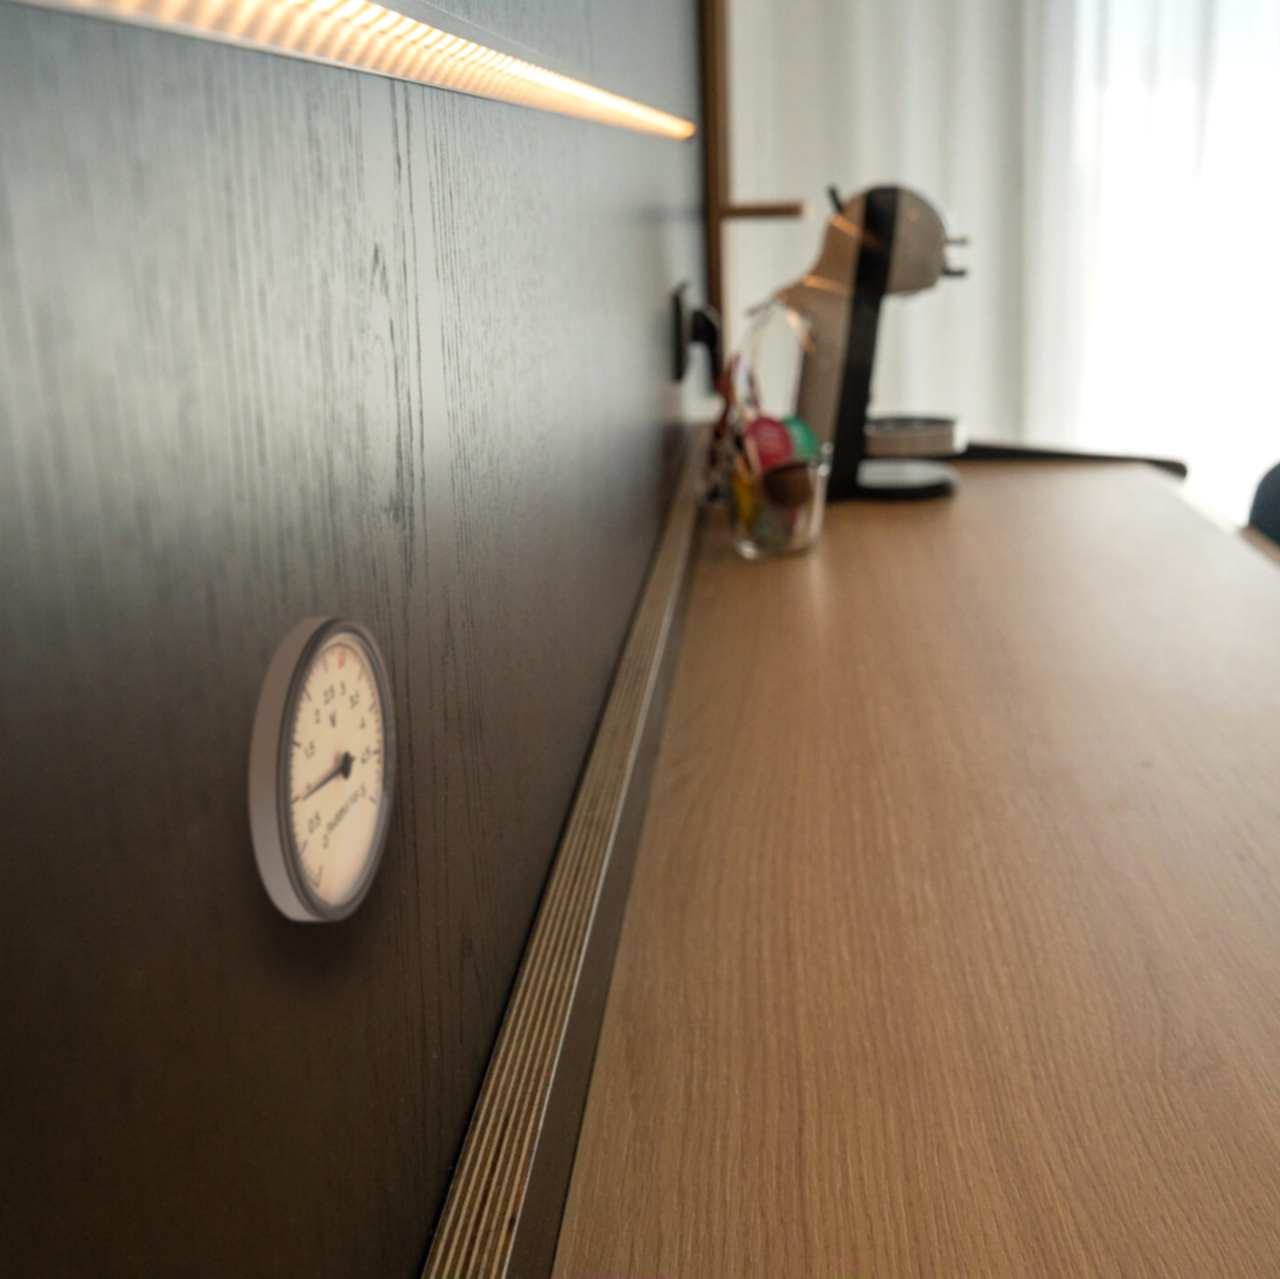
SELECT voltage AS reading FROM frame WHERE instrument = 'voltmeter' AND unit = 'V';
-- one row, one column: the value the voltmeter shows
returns 1 V
